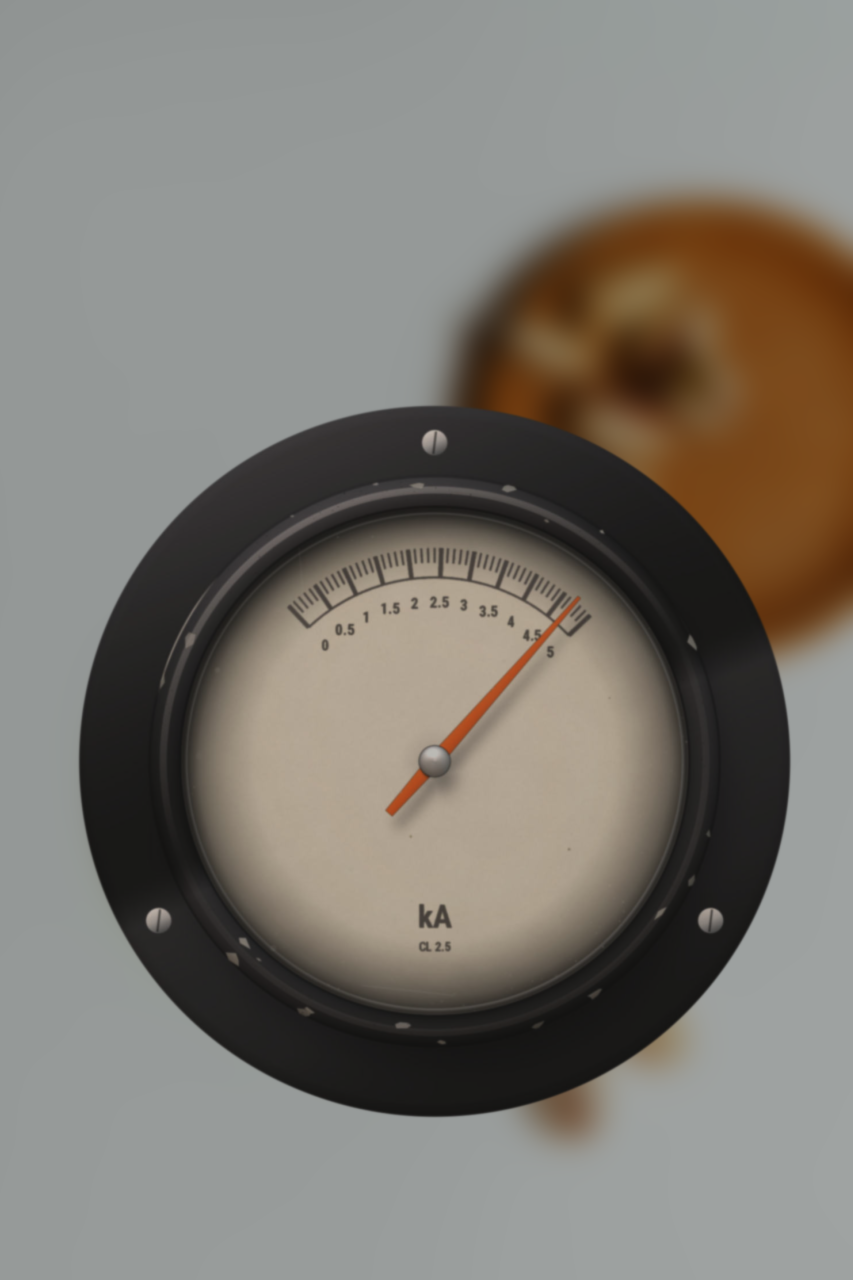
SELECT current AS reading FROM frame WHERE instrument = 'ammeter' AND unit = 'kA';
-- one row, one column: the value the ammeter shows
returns 4.7 kA
